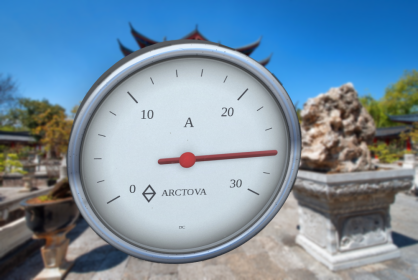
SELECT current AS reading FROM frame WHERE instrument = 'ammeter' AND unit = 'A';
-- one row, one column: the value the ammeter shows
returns 26 A
